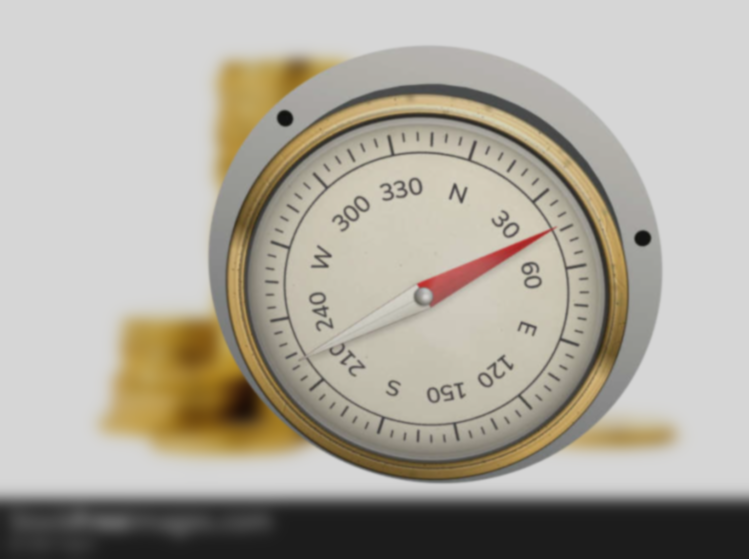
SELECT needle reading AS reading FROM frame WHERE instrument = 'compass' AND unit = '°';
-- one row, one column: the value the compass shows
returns 42.5 °
